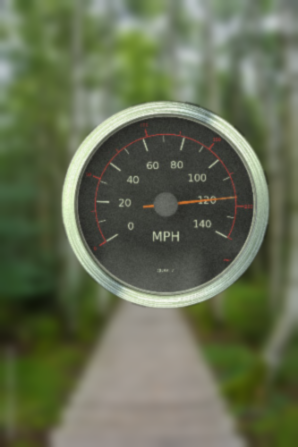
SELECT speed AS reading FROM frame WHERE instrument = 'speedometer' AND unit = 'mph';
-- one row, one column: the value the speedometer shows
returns 120 mph
